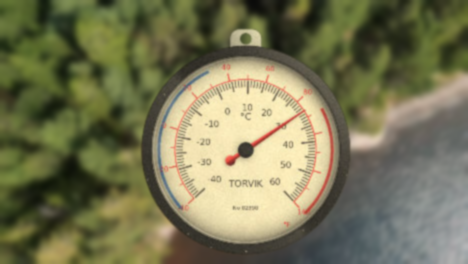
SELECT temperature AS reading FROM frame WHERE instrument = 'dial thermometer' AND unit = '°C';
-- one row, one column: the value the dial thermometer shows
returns 30 °C
